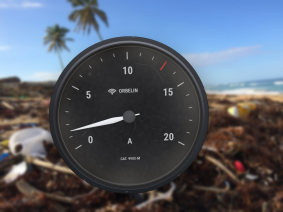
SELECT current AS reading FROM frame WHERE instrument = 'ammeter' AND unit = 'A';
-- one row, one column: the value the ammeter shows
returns 1.5 A
